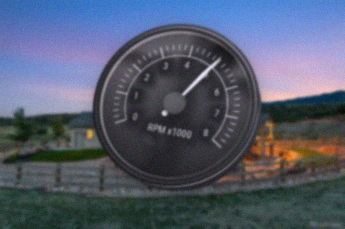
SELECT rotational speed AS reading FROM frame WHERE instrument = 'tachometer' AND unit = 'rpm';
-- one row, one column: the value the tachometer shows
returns 5000 rpm
